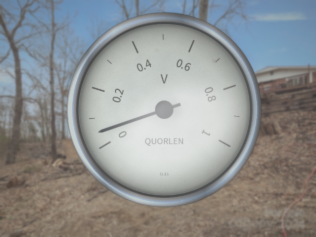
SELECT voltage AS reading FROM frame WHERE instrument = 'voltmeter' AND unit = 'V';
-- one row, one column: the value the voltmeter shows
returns 0.05 V
